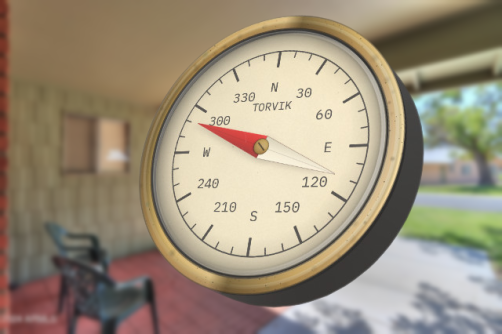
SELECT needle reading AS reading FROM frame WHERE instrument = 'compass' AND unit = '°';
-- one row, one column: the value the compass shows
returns 290 °
